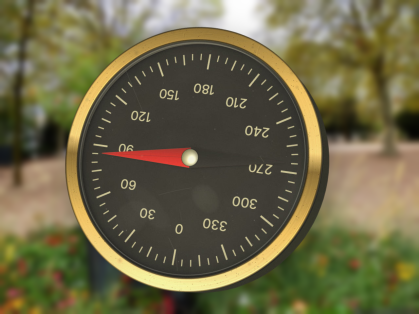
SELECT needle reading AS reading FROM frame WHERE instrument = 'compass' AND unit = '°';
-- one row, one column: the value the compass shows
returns 85 °
